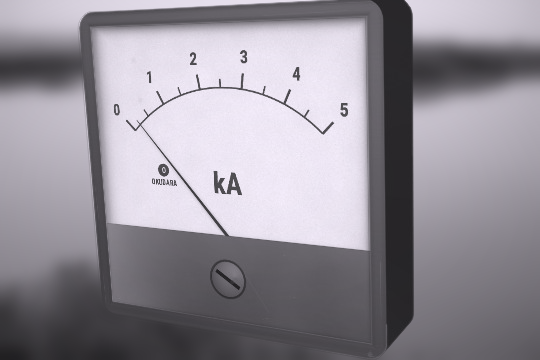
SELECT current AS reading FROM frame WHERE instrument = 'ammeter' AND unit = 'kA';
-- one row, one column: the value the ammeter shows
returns 0.25 kA
